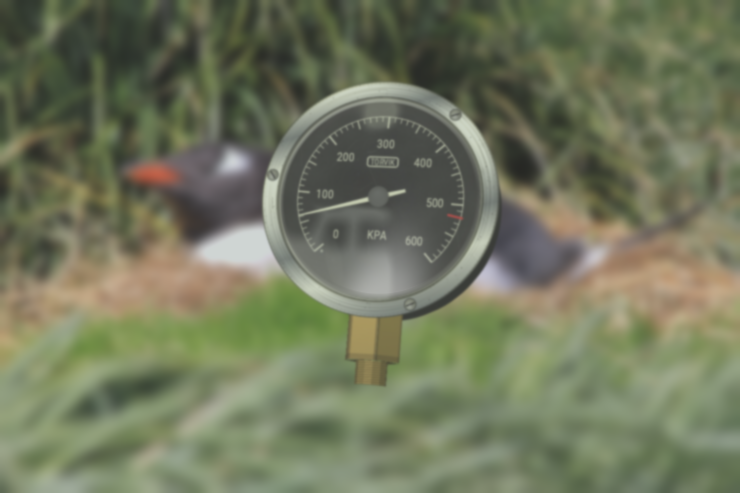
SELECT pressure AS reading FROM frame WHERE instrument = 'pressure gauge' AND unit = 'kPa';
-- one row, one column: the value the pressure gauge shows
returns 60 kPa
